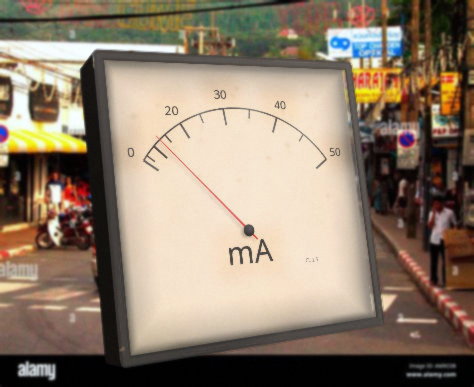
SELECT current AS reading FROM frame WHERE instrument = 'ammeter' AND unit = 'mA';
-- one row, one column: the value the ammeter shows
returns 12.5 mA
